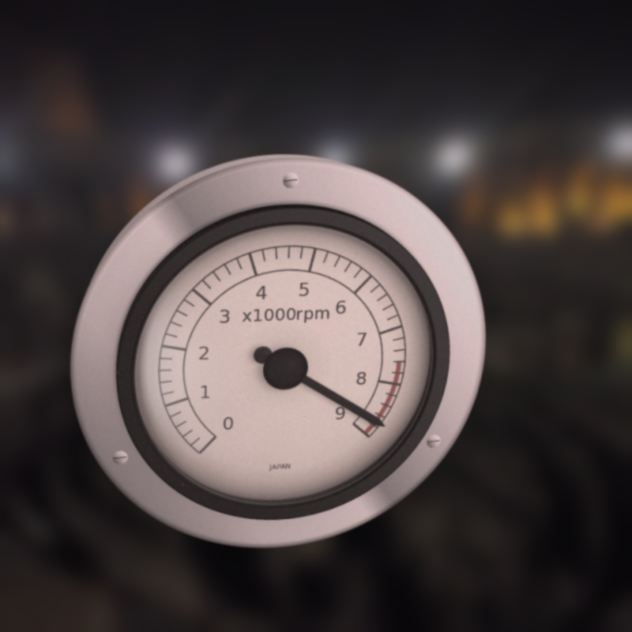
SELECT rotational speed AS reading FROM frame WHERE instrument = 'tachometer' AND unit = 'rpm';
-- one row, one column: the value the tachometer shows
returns 8700 rpm
